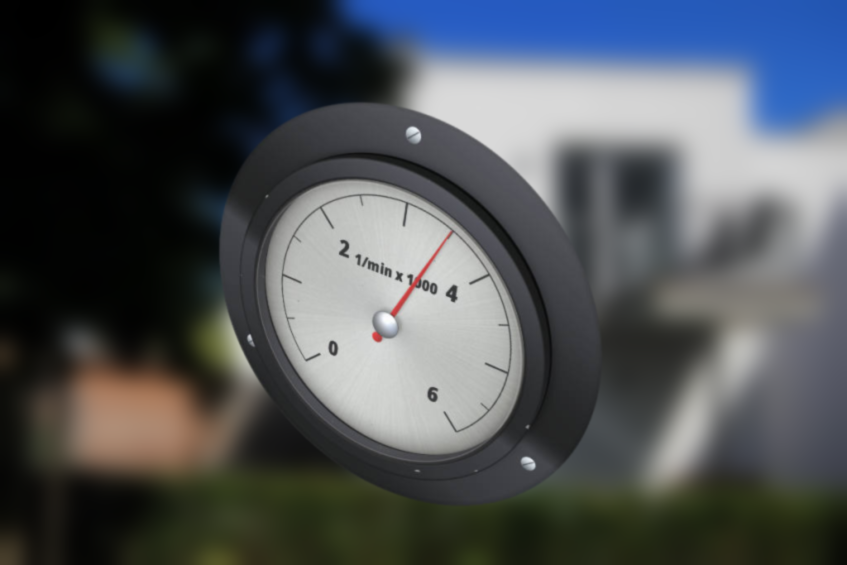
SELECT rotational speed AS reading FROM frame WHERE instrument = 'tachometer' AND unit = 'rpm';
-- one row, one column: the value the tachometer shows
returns 3500 rpm
